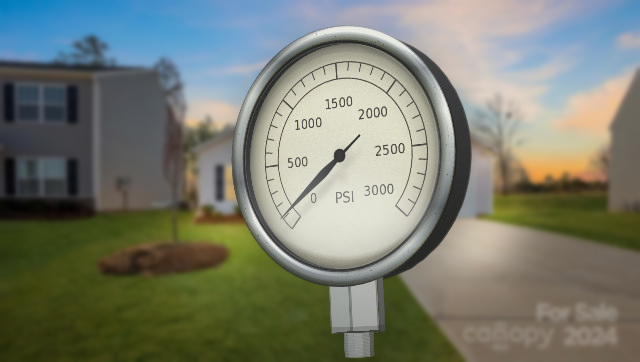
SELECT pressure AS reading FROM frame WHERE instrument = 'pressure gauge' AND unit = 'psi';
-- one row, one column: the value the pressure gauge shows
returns 100 psi
